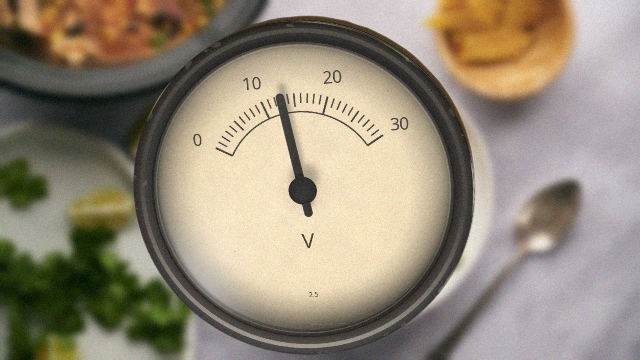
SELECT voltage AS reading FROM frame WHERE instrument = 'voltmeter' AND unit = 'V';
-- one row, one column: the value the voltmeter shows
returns 13 V
